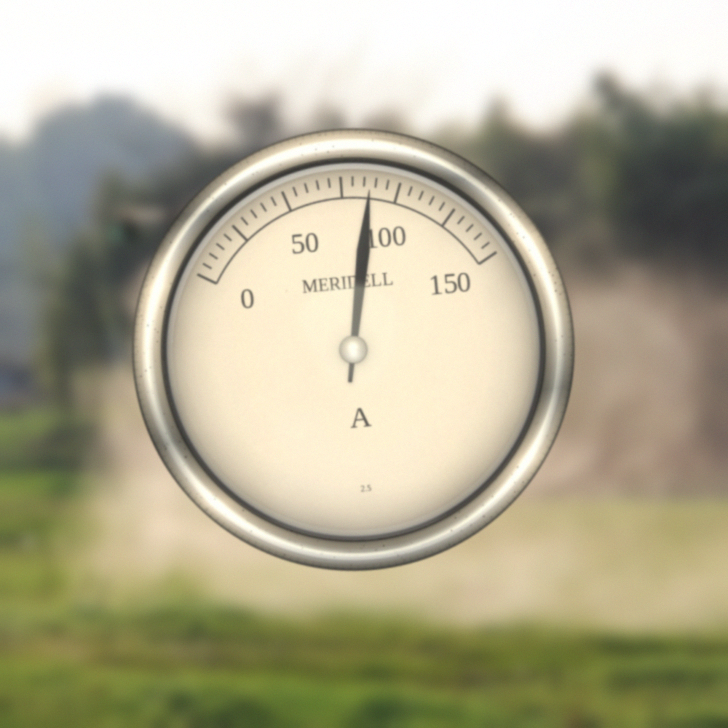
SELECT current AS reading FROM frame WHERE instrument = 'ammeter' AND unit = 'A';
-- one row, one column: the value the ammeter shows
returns 87.5 A
